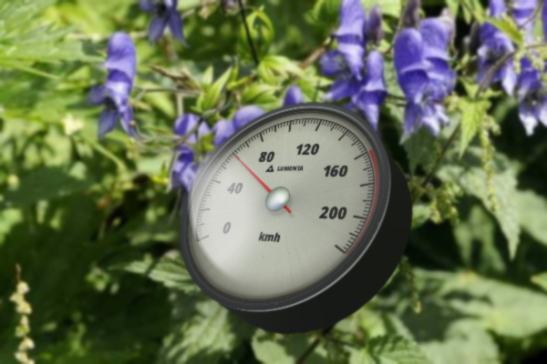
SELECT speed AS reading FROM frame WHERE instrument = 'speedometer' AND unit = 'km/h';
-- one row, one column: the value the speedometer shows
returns 60 km/h
